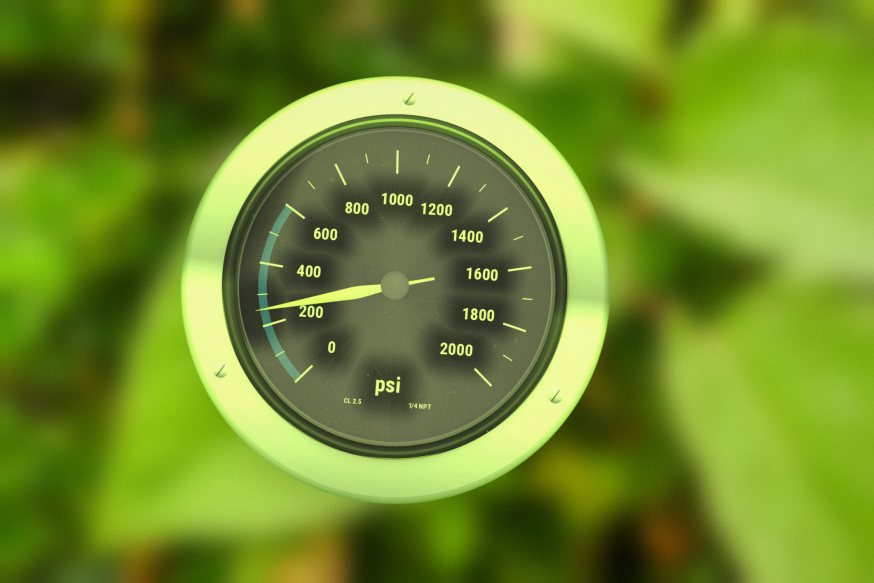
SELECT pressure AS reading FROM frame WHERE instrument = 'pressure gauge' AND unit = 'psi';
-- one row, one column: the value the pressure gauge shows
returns 250 psi
